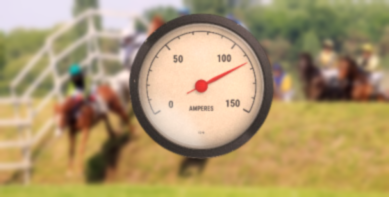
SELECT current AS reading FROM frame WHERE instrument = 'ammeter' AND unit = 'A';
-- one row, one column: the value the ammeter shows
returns 115 A
